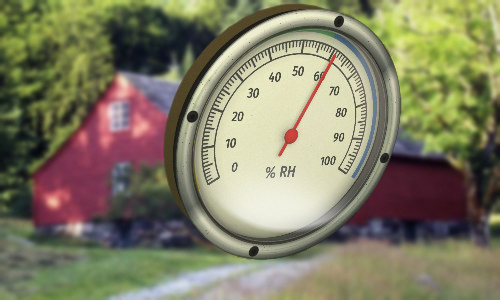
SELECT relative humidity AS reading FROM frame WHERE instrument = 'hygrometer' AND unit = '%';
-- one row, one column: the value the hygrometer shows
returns 60 %
